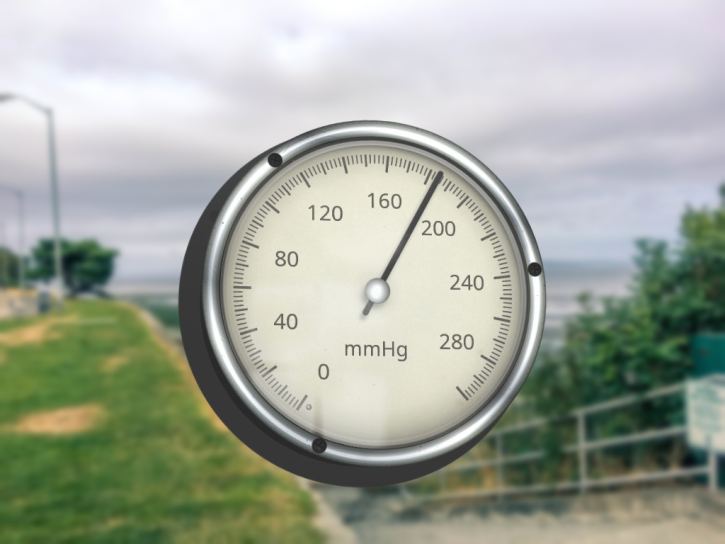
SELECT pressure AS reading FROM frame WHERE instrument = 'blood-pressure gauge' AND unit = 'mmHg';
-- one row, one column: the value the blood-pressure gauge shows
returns 184 mmHg
